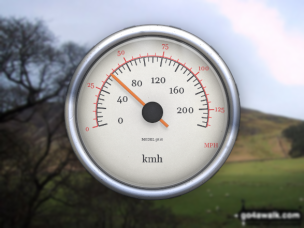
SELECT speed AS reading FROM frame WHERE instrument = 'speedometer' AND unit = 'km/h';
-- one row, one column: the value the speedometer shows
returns 60 km/h
